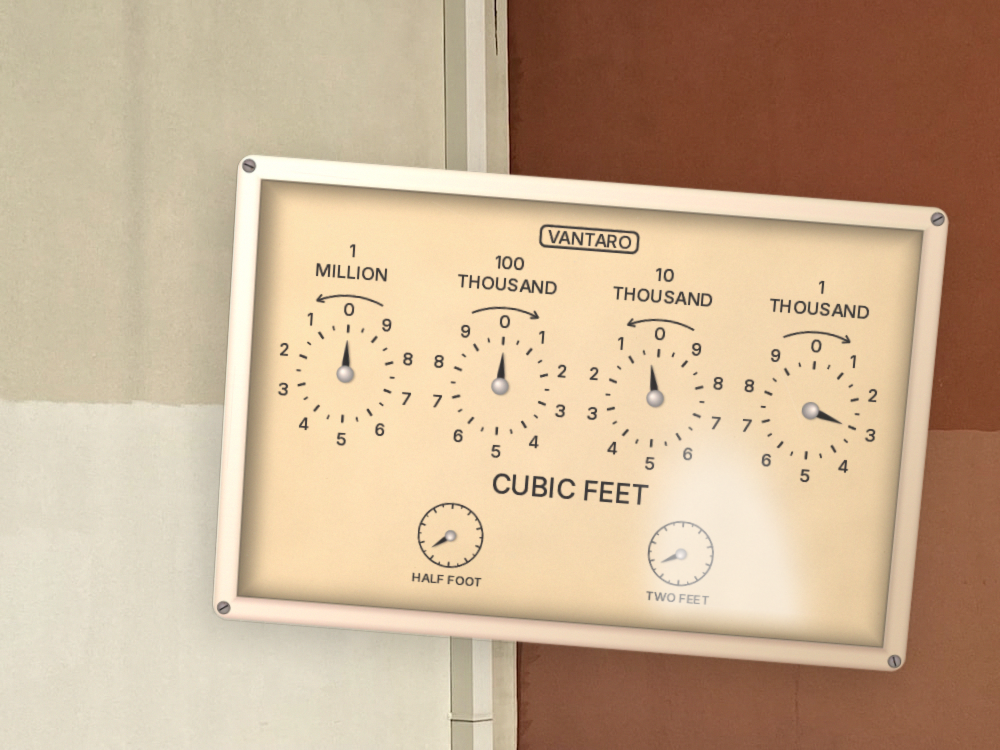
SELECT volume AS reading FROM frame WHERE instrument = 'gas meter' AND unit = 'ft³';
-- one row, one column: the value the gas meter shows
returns 300 ft³
